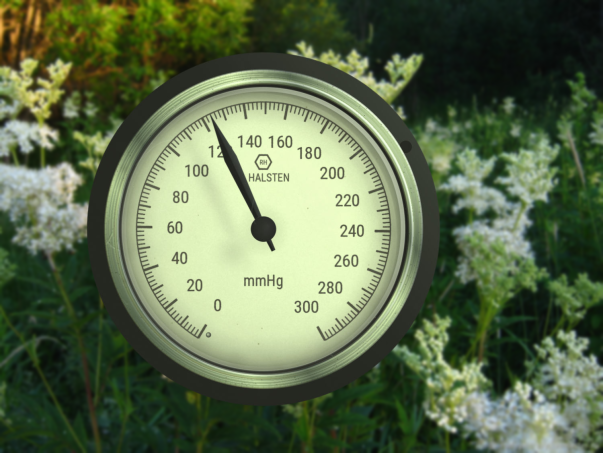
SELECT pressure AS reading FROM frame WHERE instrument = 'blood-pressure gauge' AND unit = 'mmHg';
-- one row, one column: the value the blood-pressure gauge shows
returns 124 mmHg
